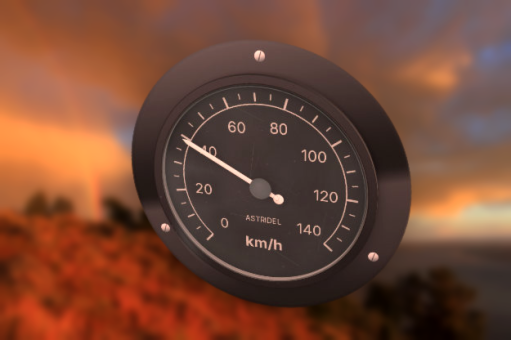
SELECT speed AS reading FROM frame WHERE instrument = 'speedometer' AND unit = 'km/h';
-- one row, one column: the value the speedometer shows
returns 40 km/h
